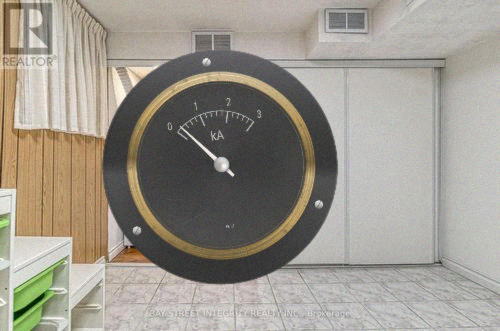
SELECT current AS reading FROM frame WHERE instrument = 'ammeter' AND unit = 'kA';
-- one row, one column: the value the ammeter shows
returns 0.2 kA
